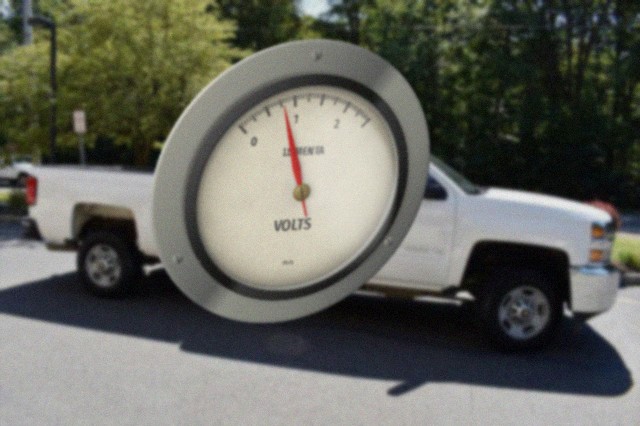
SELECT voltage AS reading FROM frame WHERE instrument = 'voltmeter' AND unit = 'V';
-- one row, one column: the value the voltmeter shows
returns 0.75 V
